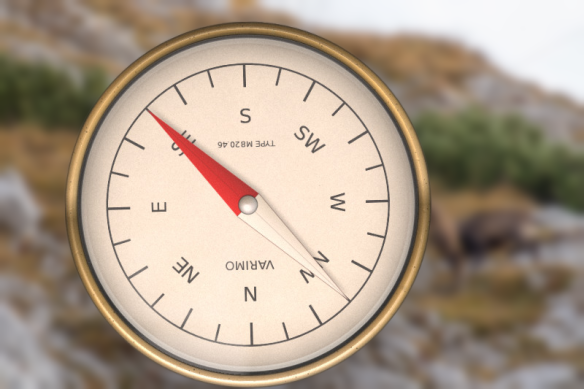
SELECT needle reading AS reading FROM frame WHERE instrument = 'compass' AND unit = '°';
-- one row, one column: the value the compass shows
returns 135 °
